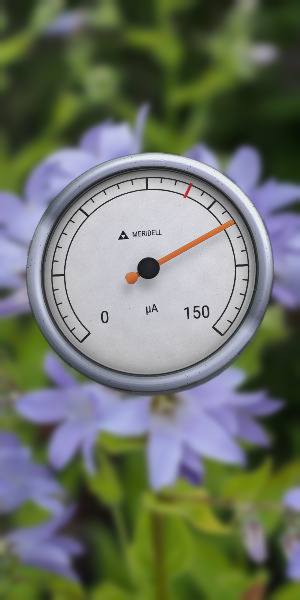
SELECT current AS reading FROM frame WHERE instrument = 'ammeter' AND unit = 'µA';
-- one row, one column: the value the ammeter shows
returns 110 µA
